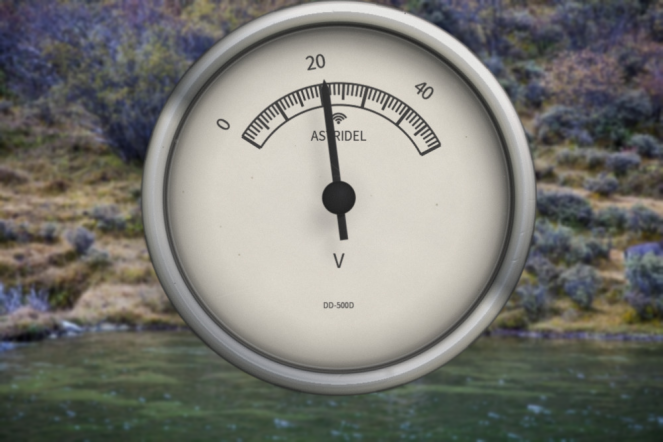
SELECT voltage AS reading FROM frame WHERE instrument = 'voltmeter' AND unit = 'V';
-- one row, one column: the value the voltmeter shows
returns 21 V
